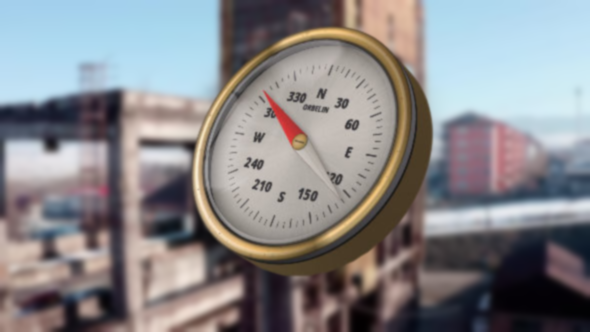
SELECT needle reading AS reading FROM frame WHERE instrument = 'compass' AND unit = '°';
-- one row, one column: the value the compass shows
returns 305 °
